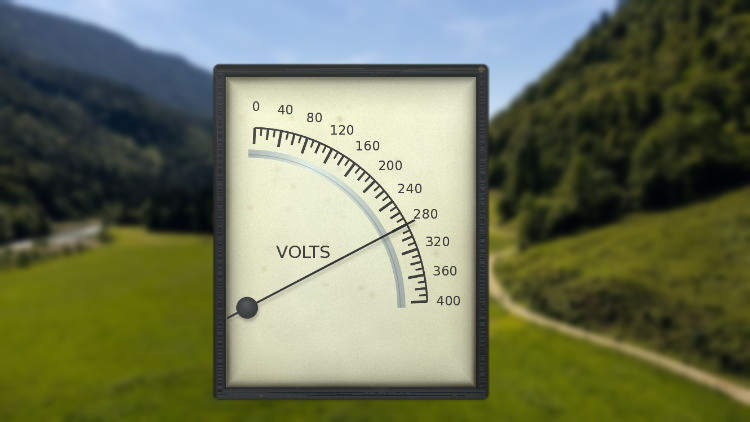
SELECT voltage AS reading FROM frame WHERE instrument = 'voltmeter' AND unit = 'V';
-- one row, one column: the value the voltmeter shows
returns 280 V
